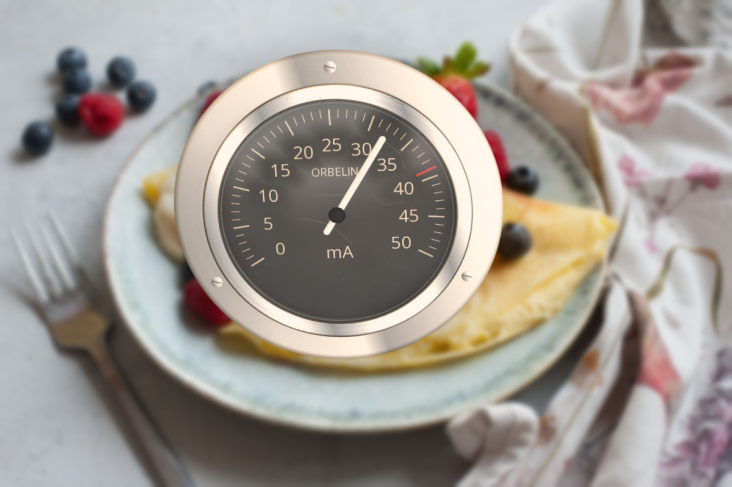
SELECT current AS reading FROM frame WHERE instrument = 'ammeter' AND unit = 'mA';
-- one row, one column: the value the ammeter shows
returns 32 mA
